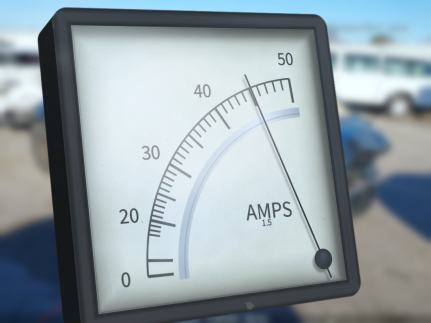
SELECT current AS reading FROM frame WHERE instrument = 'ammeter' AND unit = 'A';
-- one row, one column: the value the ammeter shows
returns 45 A
